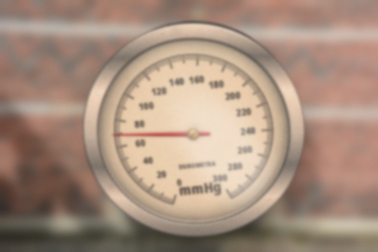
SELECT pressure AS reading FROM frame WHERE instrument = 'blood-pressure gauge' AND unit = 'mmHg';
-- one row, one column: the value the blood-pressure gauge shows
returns 70 mmHg
